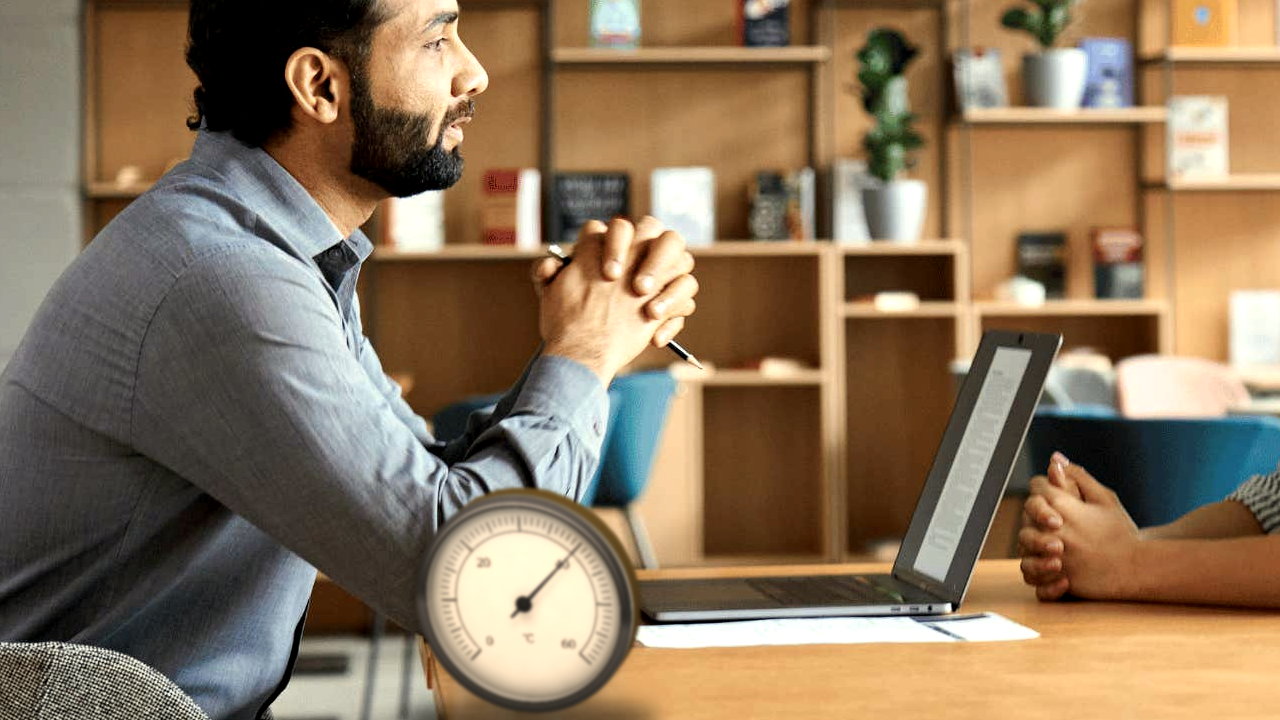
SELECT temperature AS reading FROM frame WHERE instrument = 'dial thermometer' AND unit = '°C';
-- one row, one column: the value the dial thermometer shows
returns 40 °C
